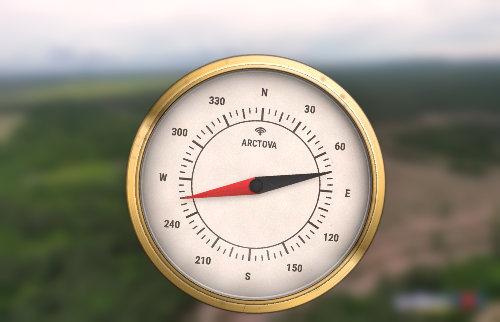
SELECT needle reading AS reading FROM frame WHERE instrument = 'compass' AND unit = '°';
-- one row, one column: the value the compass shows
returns 255 °
